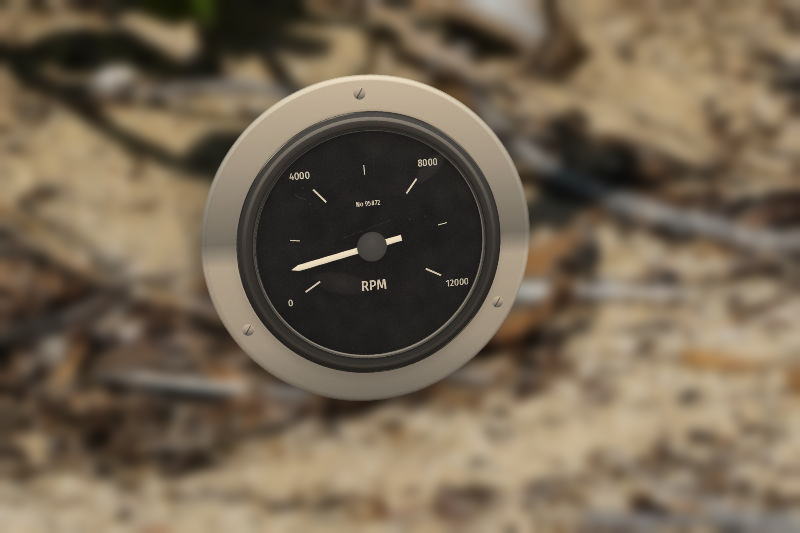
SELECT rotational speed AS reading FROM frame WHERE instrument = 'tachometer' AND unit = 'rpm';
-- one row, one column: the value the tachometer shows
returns 1000 rpm
